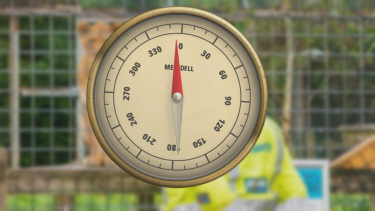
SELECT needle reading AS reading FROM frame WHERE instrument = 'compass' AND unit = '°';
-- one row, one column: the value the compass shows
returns 355 °
